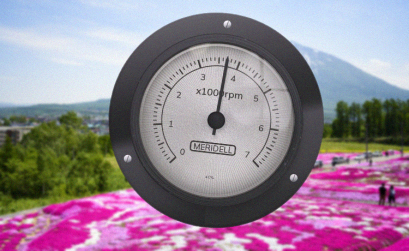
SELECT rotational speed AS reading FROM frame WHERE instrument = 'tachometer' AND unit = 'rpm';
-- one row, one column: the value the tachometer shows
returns 3700 rpm
